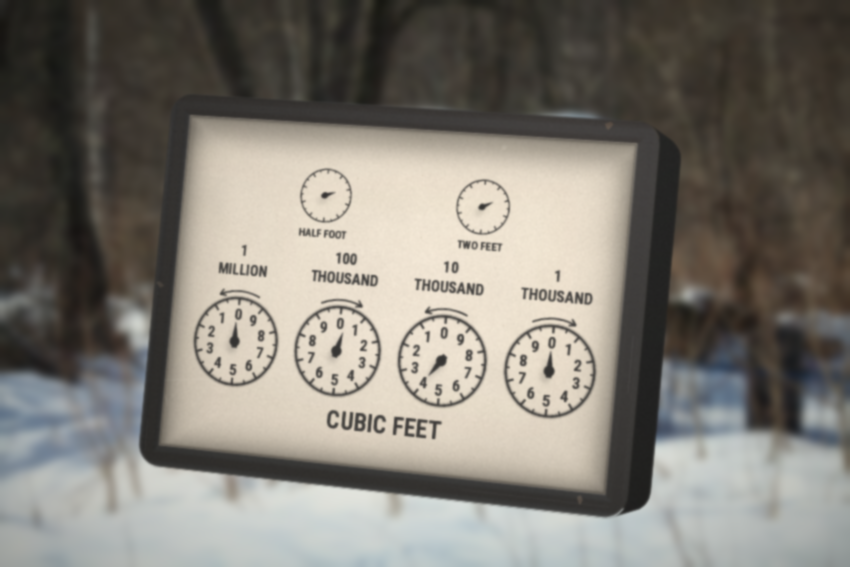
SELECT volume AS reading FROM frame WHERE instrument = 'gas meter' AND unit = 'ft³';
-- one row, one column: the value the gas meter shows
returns 4000 ft³
